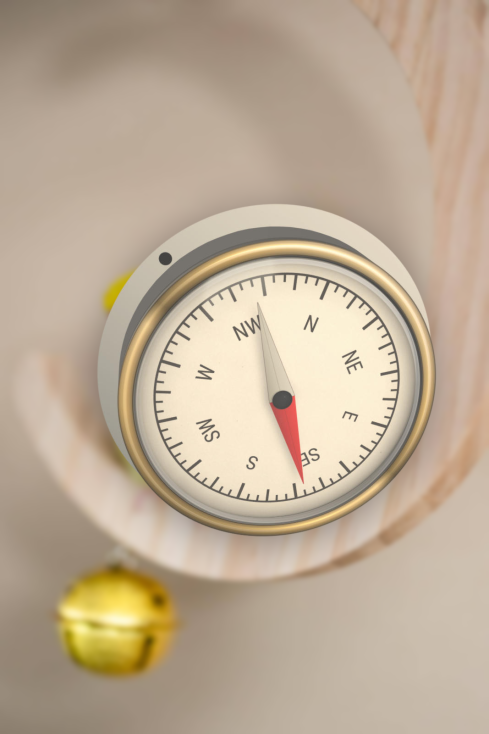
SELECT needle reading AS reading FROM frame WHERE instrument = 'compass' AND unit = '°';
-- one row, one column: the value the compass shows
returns 145 °
